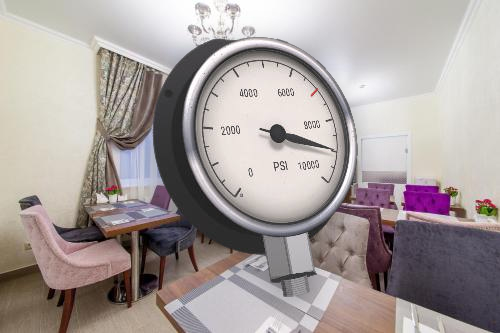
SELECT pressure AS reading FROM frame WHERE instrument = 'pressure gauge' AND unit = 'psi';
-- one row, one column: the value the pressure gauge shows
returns 9000 psi
